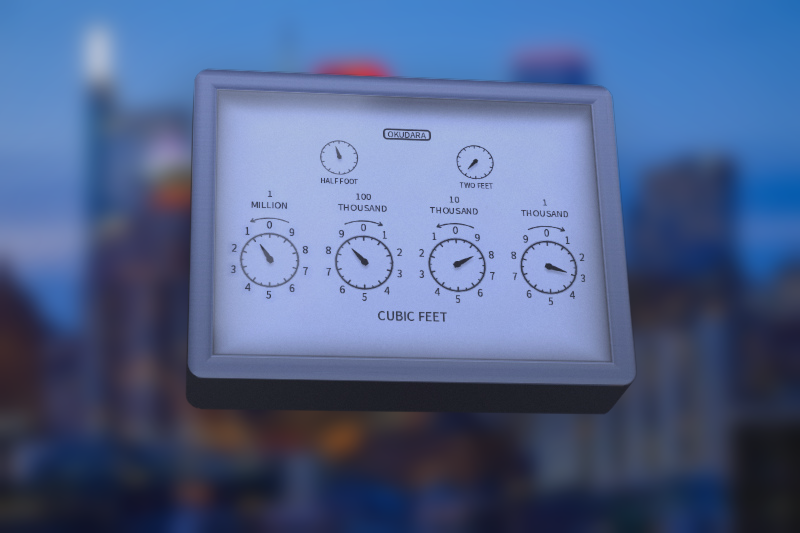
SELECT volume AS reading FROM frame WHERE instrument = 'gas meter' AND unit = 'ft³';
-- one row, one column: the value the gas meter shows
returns 88300 ft³
